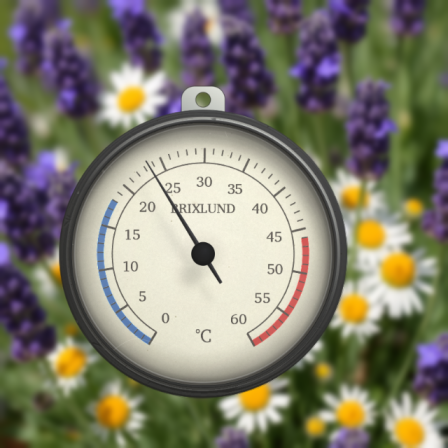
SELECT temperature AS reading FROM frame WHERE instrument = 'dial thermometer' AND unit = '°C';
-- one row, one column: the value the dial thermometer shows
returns 23.5 °C
